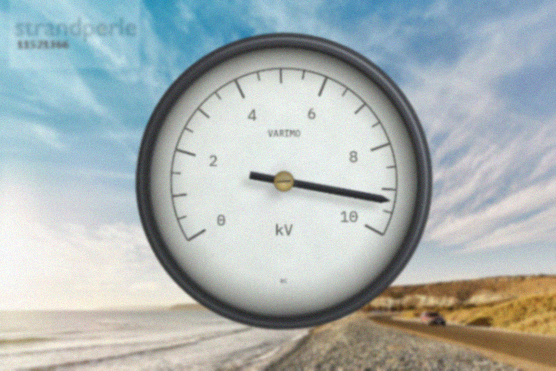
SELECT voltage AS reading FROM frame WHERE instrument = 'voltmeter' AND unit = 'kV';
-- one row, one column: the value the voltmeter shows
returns 9.25 kV
